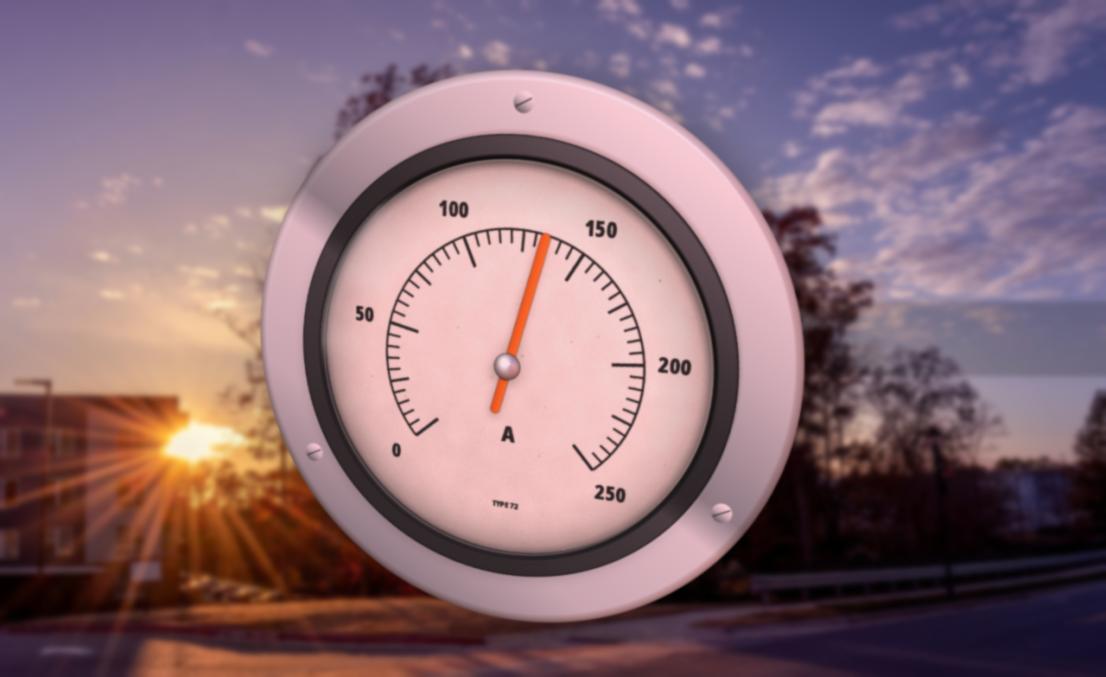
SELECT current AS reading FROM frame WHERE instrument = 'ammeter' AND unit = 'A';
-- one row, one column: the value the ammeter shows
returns 135 A
